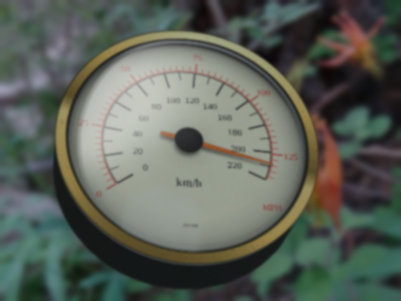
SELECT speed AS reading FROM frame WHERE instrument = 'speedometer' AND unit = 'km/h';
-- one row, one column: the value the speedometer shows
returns 210 km/h
